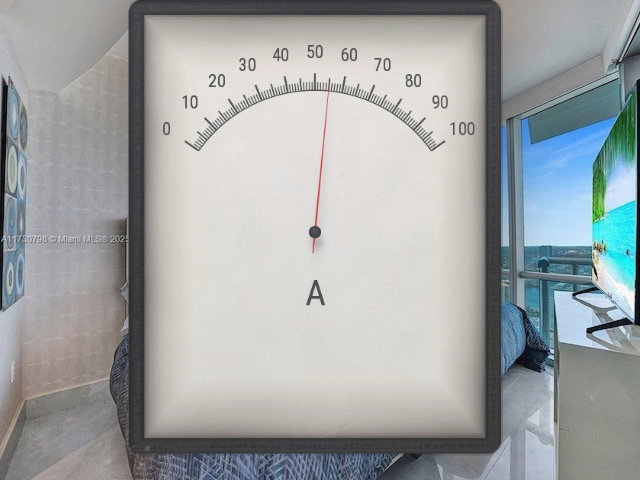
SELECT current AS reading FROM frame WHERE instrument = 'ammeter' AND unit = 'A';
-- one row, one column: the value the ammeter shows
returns 55 A
